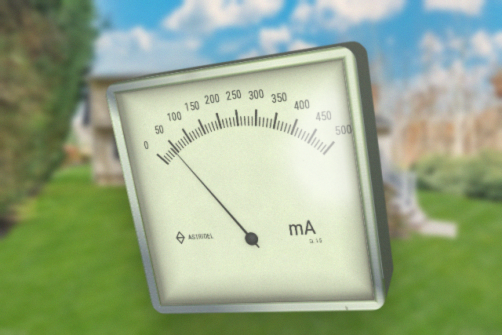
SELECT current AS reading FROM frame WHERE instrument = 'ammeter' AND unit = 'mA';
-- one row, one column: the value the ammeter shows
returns 50 mA
